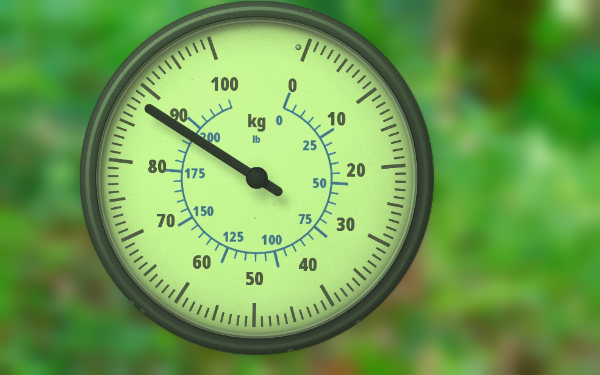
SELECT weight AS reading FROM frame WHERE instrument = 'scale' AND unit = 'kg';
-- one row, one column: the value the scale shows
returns 88 kg
